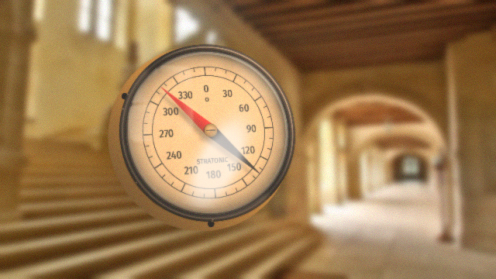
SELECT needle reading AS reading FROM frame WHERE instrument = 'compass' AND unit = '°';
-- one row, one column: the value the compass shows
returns 315 °
